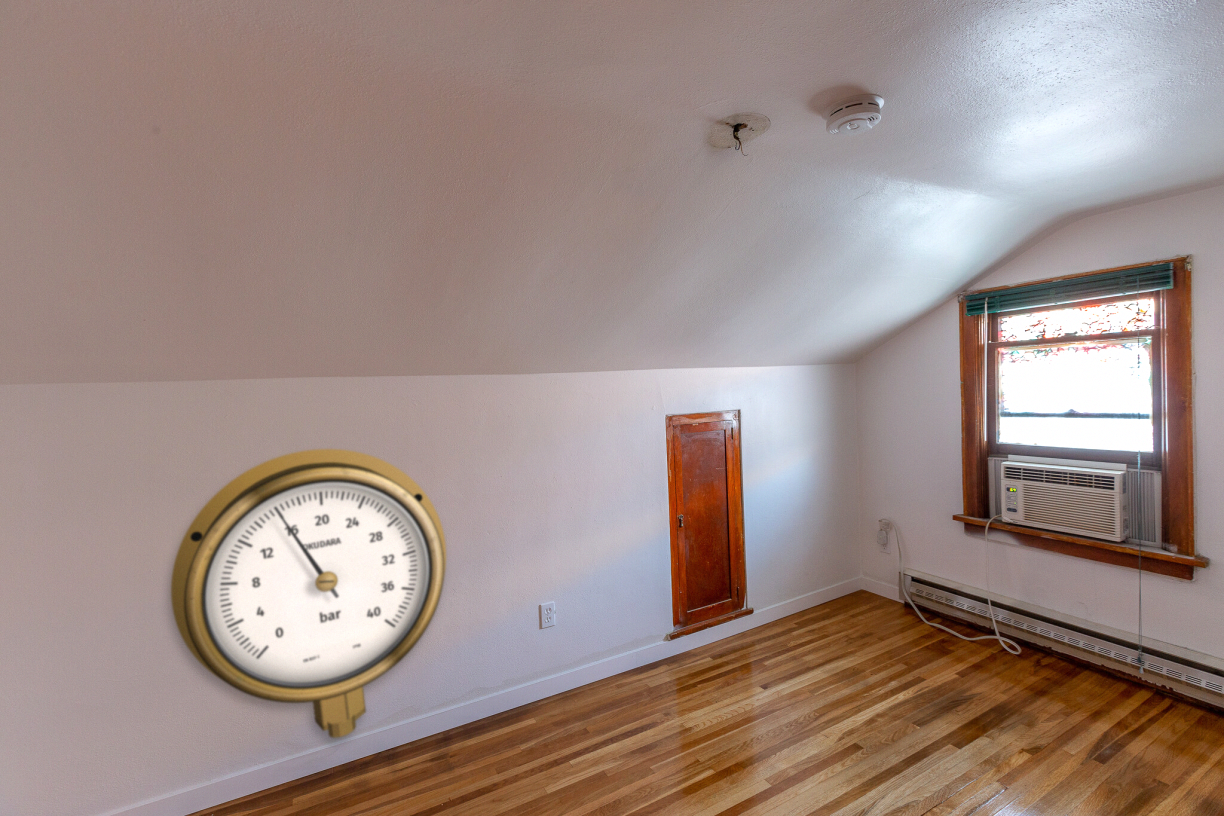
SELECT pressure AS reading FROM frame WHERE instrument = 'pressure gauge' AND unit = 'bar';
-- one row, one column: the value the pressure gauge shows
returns 16 bar
